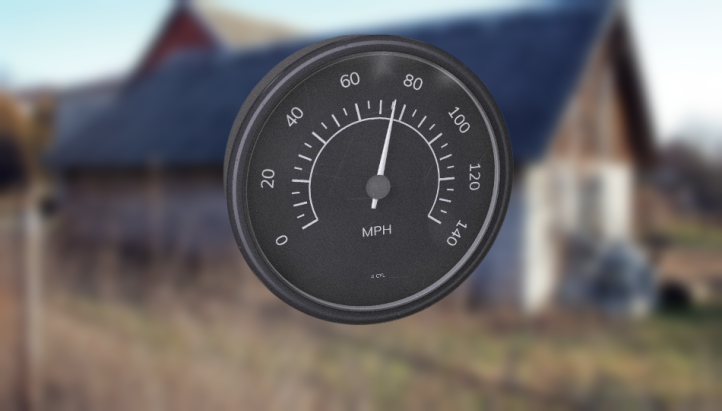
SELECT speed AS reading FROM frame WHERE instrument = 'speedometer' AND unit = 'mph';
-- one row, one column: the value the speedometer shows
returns 75 mph
